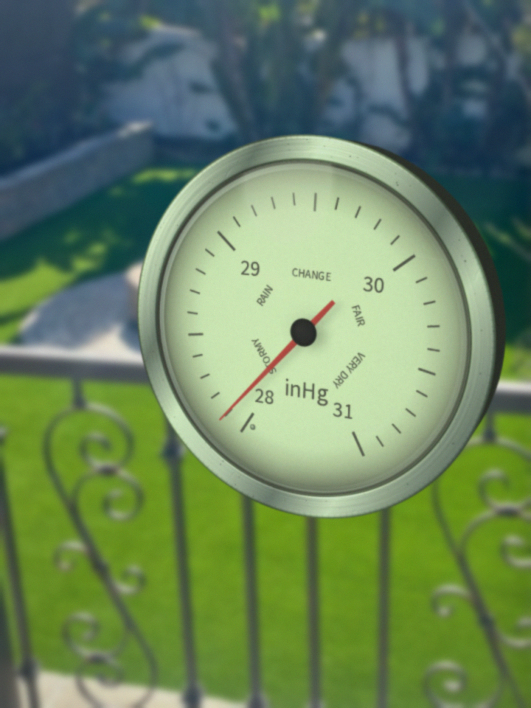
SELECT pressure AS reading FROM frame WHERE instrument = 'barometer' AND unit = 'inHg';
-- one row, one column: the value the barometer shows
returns 28.1 inHg
